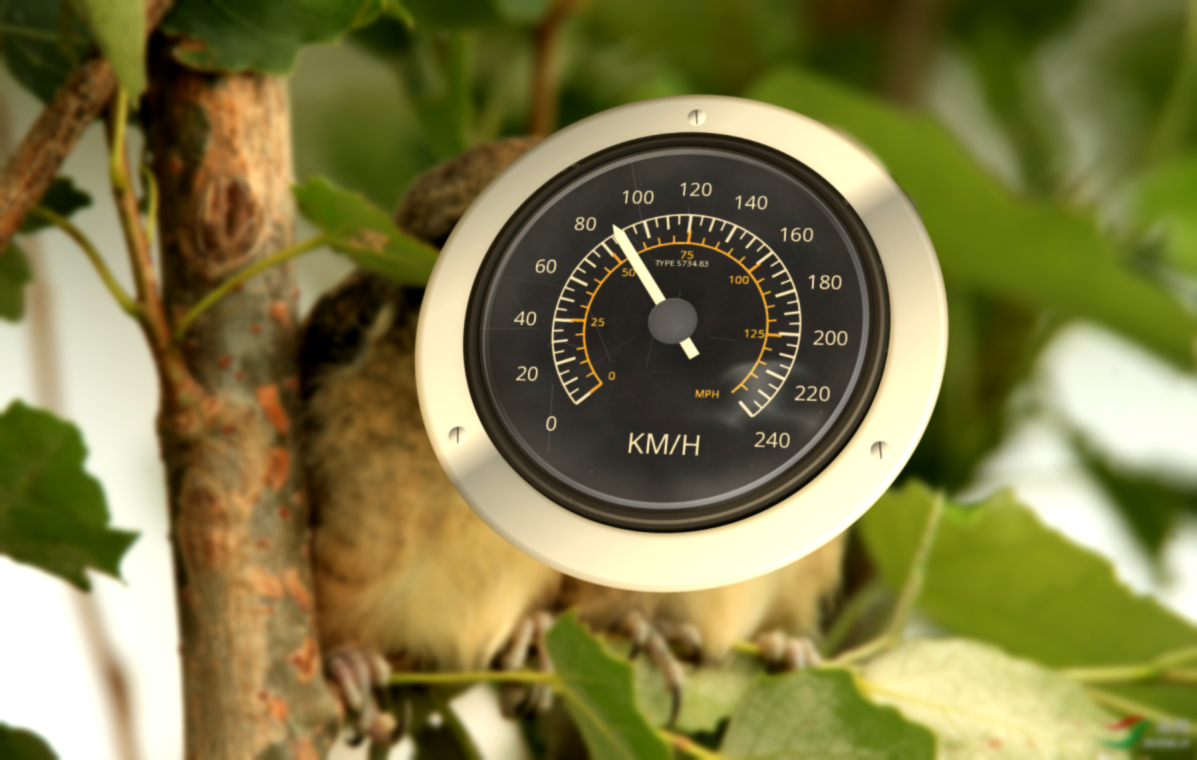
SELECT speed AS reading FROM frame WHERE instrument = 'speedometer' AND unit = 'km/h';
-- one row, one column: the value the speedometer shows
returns 87.5 km/h
